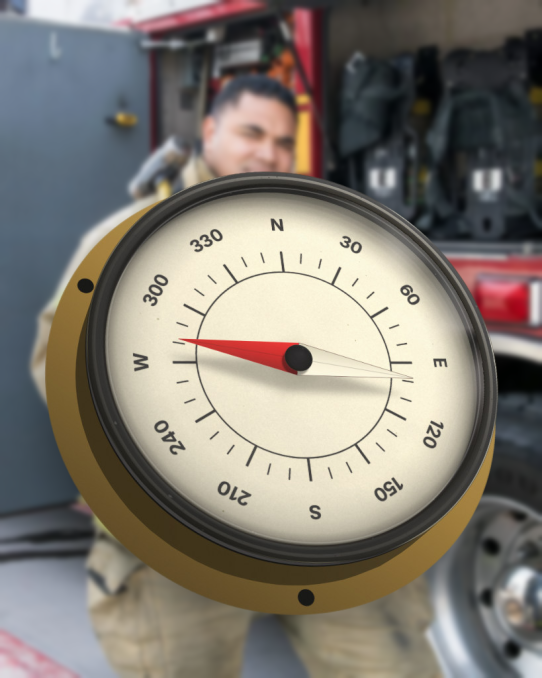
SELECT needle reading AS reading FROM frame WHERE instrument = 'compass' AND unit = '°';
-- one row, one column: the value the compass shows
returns 280 °
